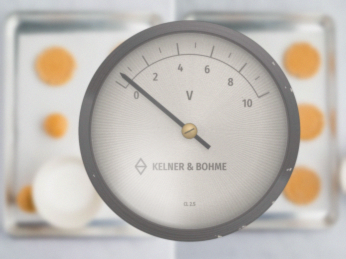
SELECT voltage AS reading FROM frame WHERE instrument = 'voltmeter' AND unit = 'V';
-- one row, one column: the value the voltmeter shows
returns 0.5 V
